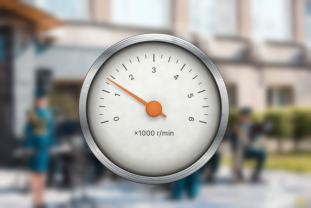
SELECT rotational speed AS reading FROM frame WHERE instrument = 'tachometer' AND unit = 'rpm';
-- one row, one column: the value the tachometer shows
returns 1375 rpm
